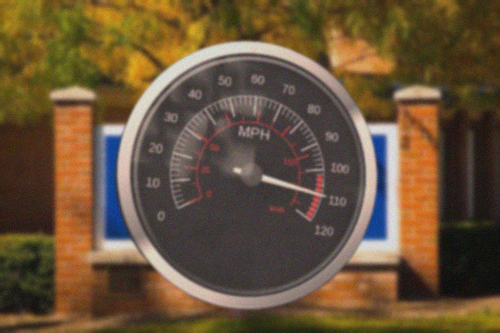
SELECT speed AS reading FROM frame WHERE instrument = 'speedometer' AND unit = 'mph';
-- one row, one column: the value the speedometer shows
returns 110 mph
